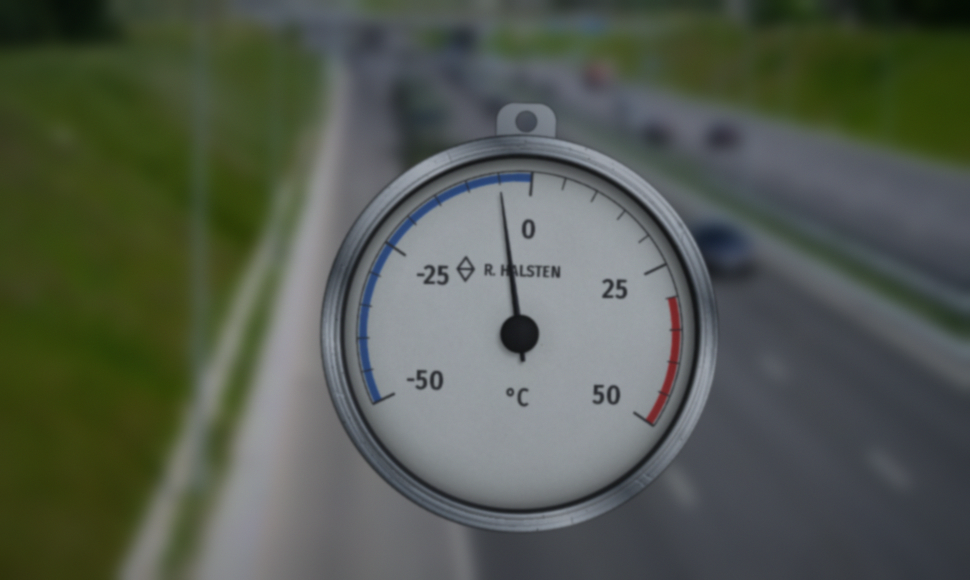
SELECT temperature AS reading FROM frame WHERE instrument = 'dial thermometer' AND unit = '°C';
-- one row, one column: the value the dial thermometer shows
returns -5 °C
